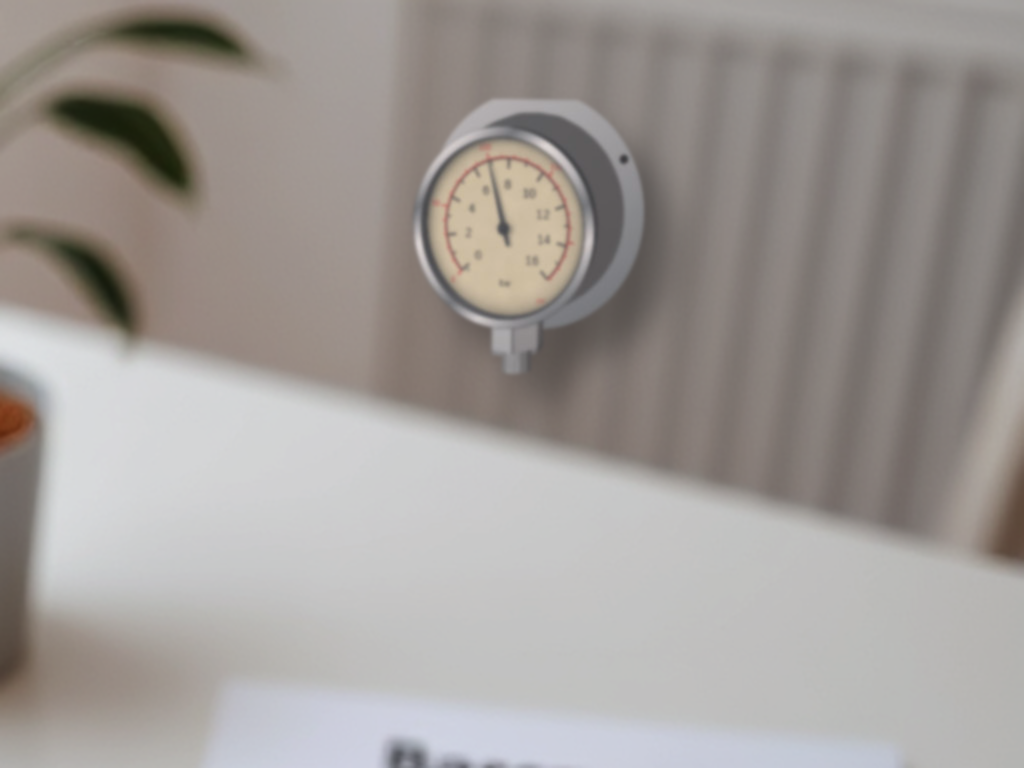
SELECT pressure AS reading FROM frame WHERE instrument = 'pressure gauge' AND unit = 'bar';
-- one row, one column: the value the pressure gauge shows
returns 7 bar
